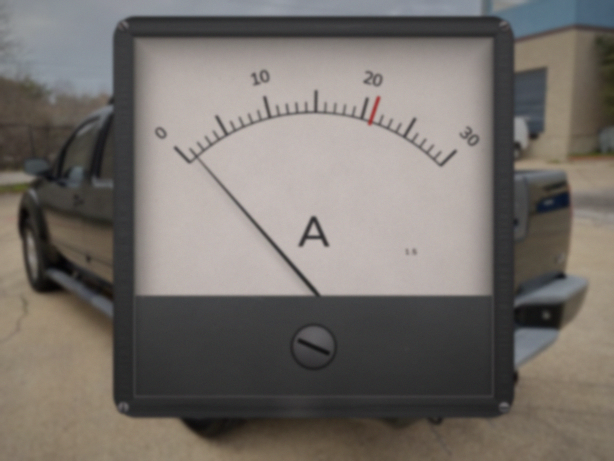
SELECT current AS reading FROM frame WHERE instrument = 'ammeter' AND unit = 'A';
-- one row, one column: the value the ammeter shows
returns 1 A
